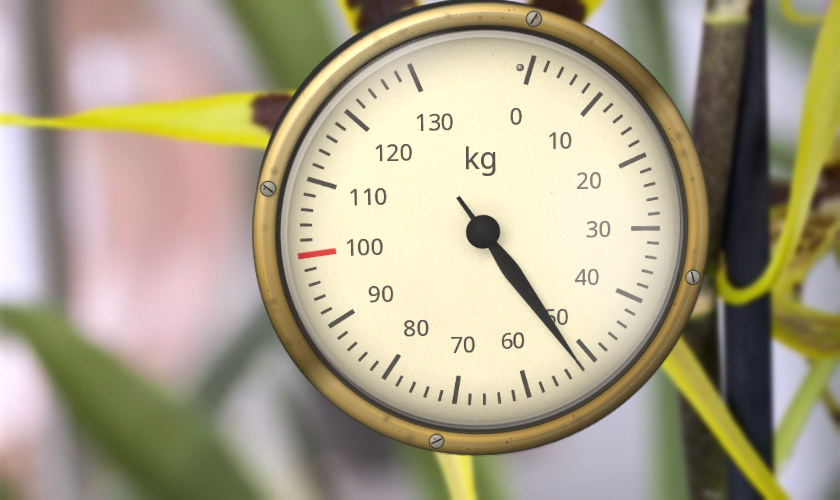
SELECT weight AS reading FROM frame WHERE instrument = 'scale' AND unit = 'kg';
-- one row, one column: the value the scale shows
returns 52 kg
